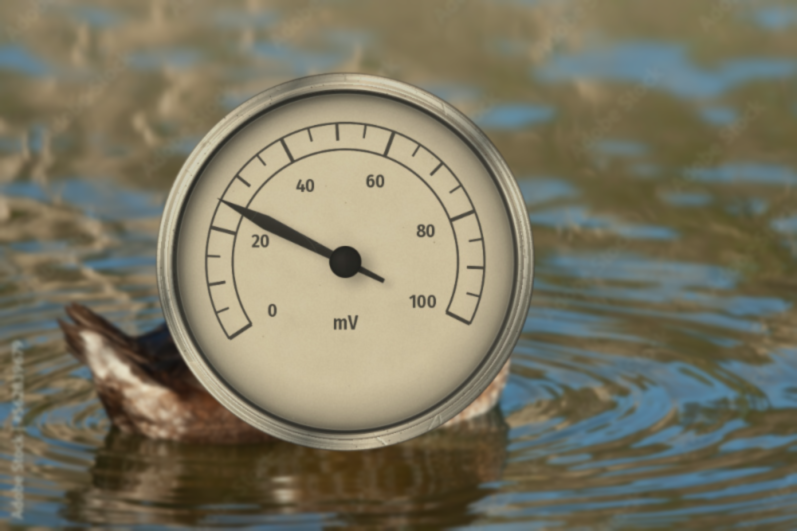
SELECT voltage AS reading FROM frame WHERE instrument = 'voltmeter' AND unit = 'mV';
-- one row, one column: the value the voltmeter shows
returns 25 mV
